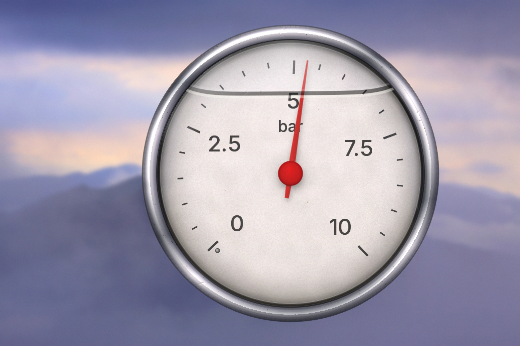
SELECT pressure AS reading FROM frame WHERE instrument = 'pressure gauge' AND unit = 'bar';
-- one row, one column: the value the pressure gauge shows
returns 5.25 bar
